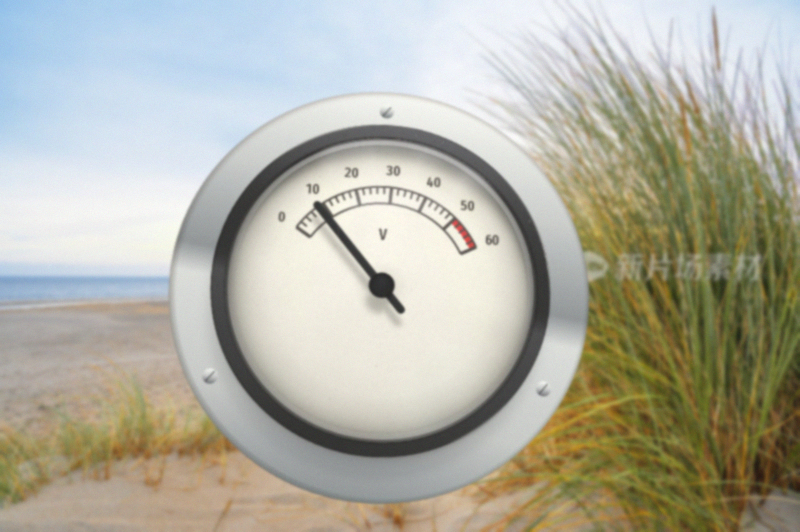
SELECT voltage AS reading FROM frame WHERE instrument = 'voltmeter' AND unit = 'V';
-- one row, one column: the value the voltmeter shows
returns 8 V
